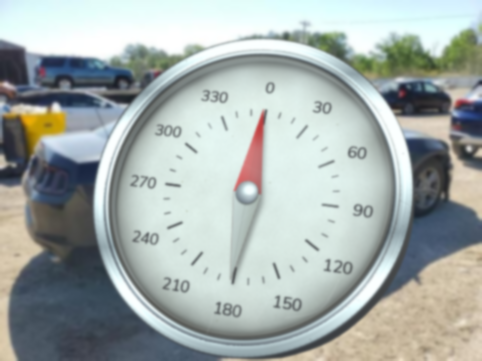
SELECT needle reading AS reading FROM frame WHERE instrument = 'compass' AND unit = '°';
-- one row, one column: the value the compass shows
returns 0 °
